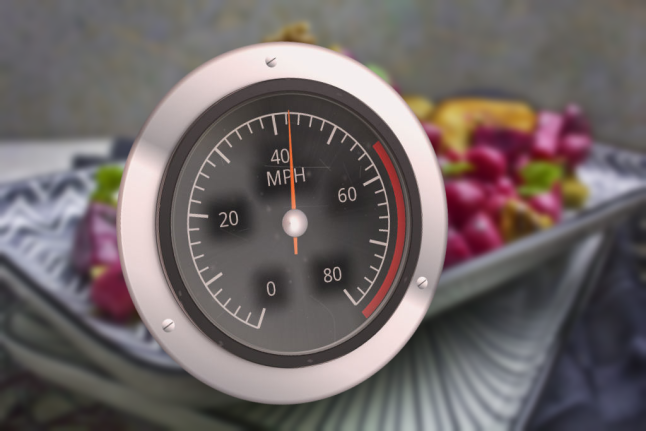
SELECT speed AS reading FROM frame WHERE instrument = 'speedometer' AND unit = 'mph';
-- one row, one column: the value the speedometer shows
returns 42 mph
